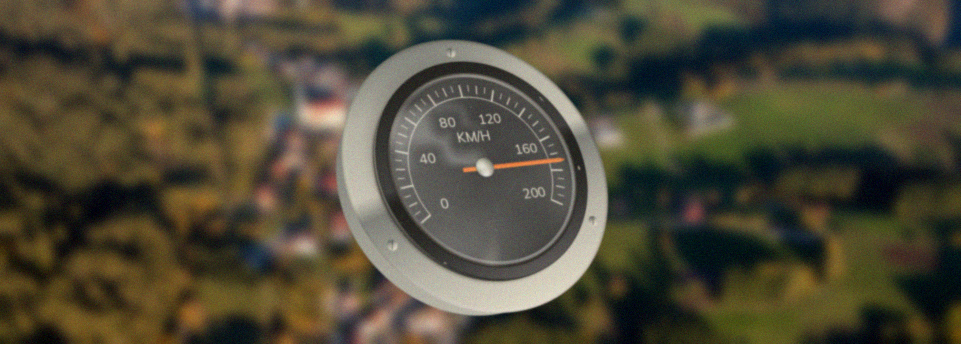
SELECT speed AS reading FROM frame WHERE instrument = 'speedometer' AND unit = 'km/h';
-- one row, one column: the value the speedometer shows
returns 175 km/h
